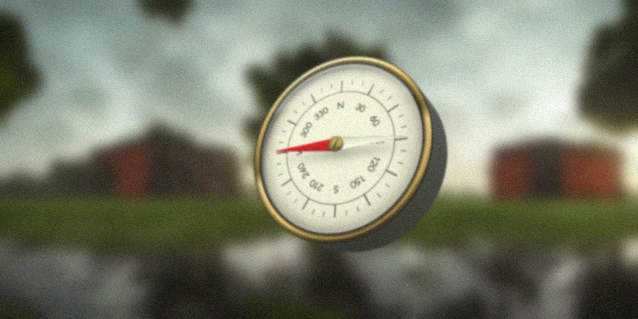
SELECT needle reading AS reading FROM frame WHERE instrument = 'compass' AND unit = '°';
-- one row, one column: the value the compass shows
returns 270 °
